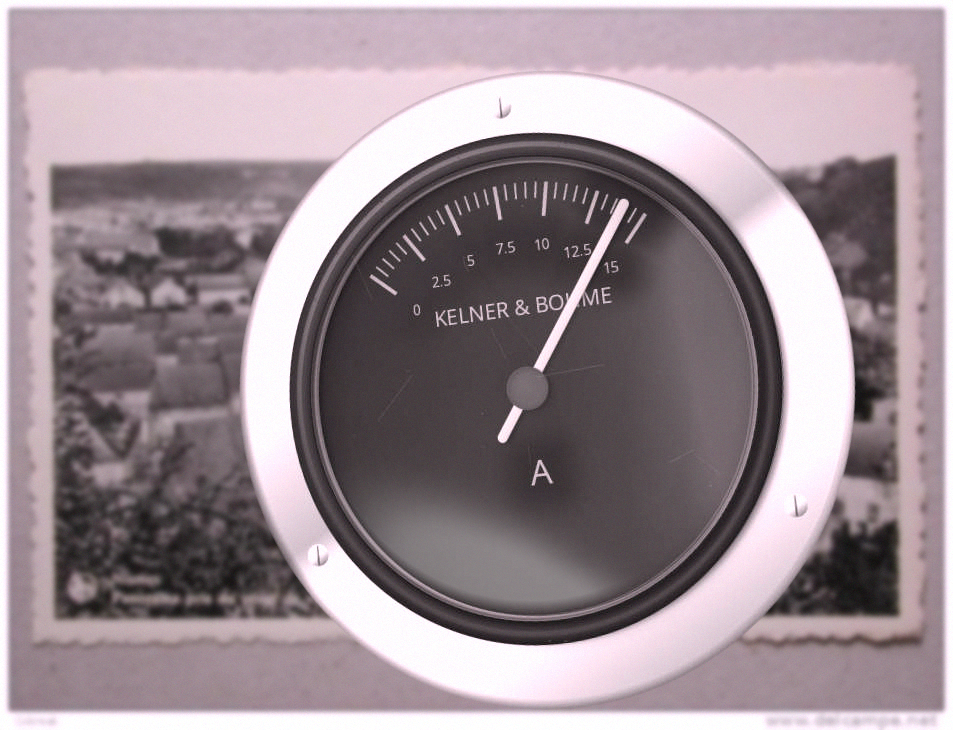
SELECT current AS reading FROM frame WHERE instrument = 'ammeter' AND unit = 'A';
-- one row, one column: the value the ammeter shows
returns 14 A
